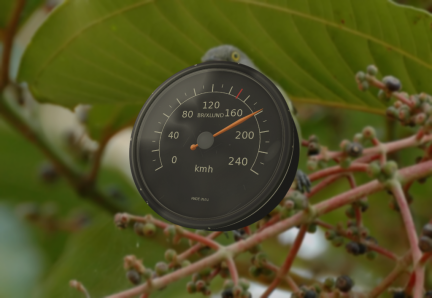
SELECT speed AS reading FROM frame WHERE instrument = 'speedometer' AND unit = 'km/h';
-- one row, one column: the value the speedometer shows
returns 180 km/h
